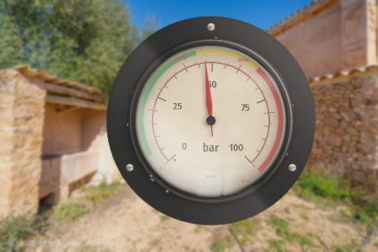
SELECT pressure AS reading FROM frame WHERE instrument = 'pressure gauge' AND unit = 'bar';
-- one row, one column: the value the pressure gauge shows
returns 47.5 bar
